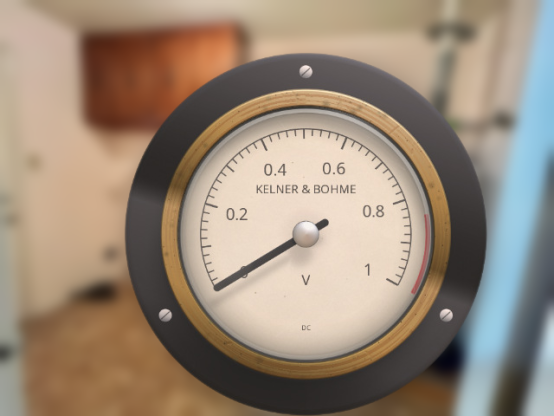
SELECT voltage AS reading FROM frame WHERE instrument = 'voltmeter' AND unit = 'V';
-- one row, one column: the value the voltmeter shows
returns 0 V
